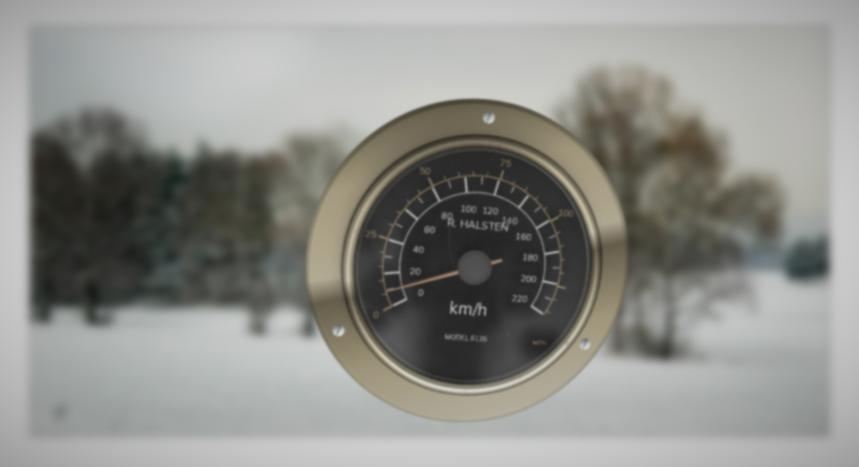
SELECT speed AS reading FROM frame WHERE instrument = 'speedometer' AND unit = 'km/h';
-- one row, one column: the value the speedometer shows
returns 10 km/h
